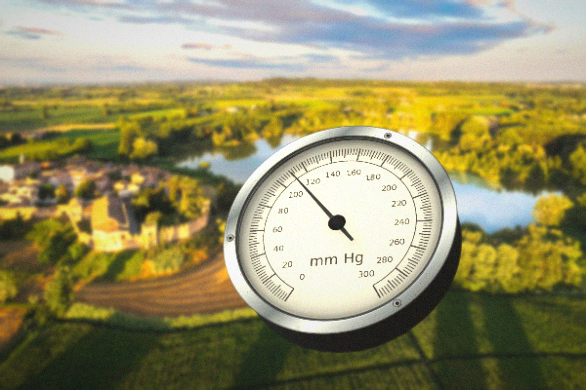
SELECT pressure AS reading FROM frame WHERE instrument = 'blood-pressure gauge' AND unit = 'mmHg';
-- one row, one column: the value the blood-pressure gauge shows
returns 110 mmHg
